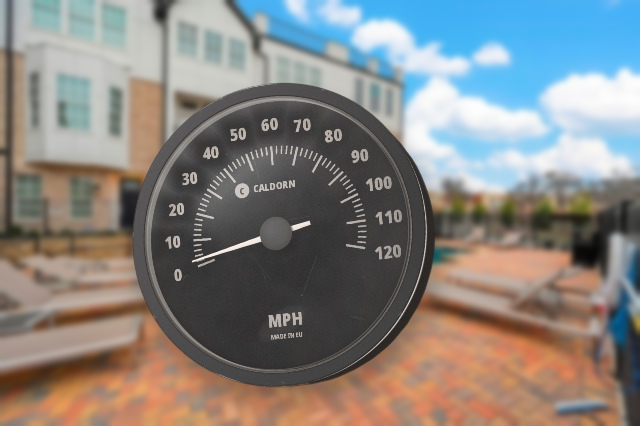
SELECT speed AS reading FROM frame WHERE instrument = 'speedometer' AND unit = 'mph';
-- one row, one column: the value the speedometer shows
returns 2 mph
